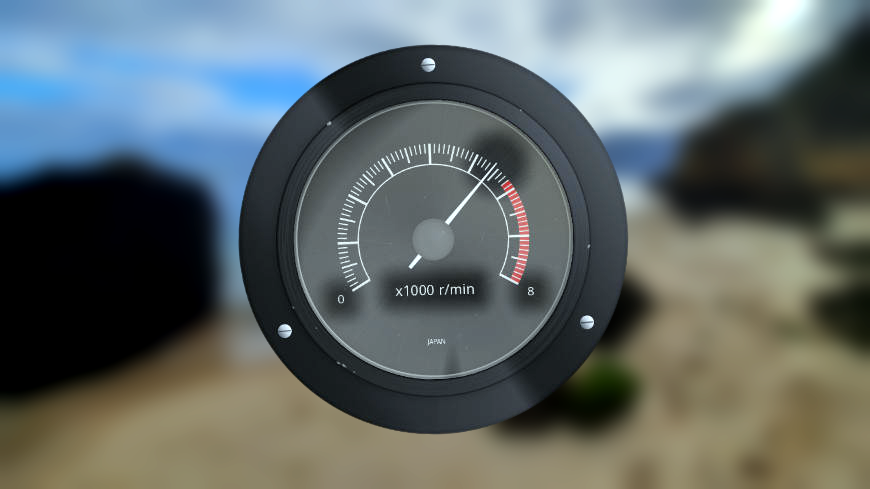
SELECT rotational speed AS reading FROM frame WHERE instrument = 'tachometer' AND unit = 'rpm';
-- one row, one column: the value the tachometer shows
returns 5400 rpm
